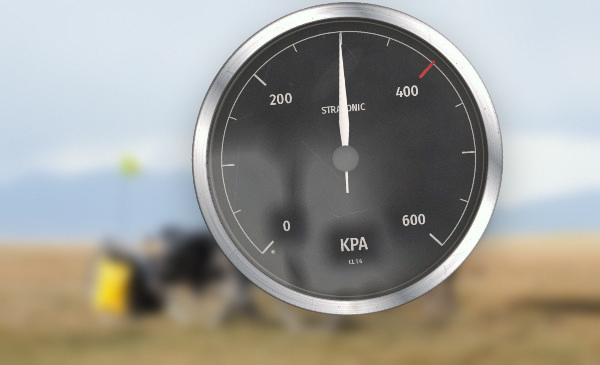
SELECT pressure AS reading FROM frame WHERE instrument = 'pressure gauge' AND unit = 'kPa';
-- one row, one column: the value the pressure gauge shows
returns 300 kPa
